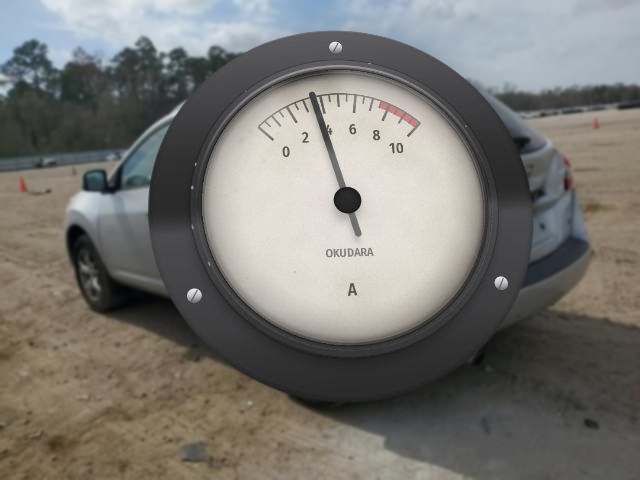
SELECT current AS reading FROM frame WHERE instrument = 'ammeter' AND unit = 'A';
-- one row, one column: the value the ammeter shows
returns 3.5 A
